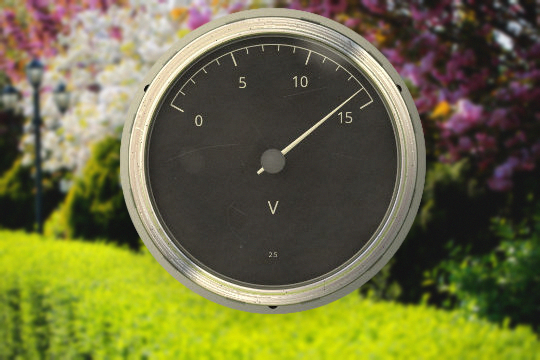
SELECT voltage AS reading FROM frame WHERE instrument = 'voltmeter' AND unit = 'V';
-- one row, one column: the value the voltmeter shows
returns 14 V
